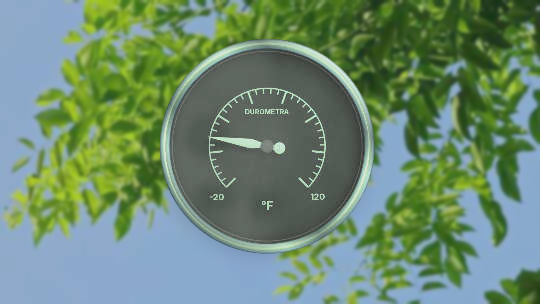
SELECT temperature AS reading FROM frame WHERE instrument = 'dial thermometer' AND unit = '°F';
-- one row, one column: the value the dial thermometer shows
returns 8 °F
